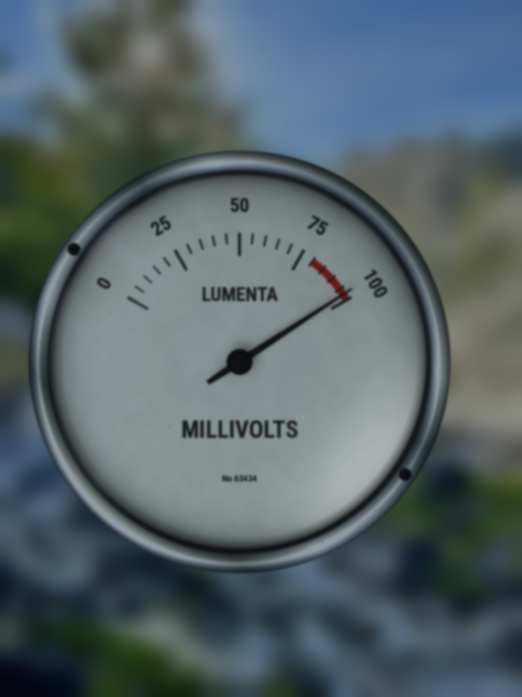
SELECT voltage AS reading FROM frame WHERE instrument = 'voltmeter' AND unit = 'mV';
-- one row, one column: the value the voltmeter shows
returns 97.5 mV
